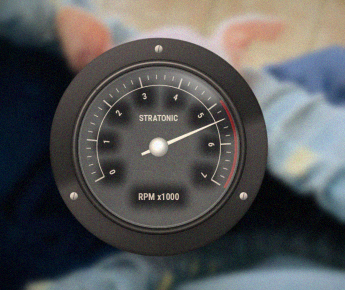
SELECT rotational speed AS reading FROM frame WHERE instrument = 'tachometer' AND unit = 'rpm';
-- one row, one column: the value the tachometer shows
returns 5400 rpm
